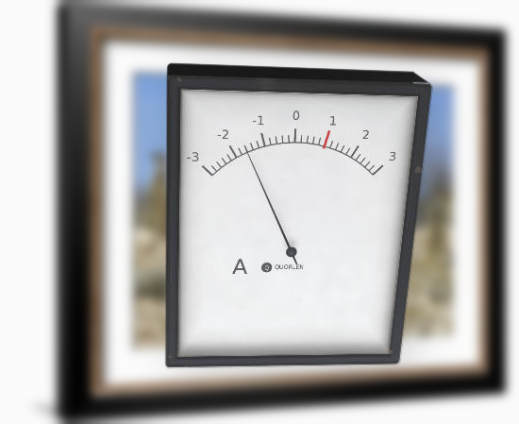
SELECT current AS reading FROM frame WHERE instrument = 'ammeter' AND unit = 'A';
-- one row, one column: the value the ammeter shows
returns -1.6 A
